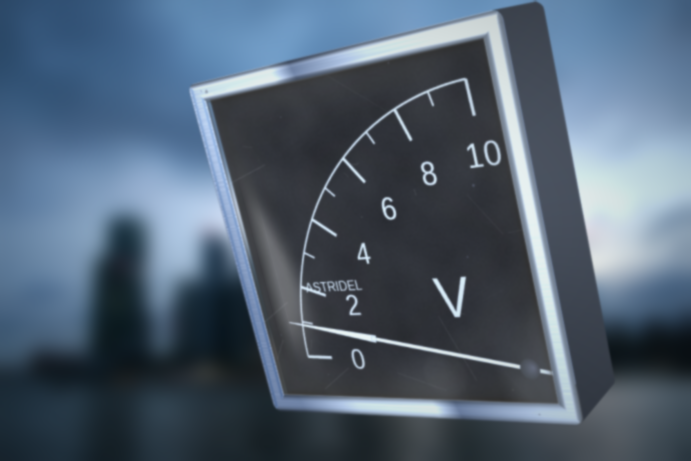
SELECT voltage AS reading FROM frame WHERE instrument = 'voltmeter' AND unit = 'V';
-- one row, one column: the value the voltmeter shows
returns 1 V
